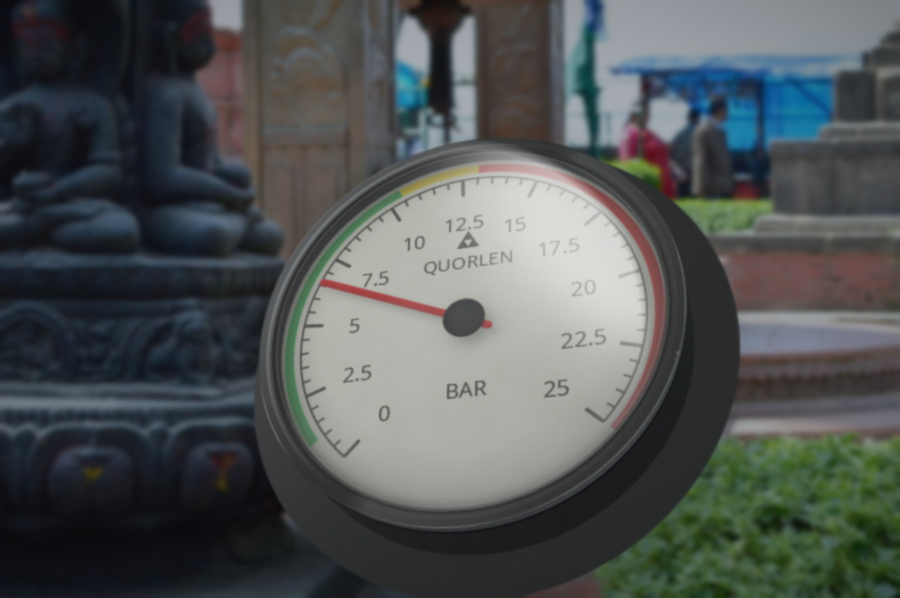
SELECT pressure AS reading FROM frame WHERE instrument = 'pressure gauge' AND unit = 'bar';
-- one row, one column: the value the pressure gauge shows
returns 6.5 bar
